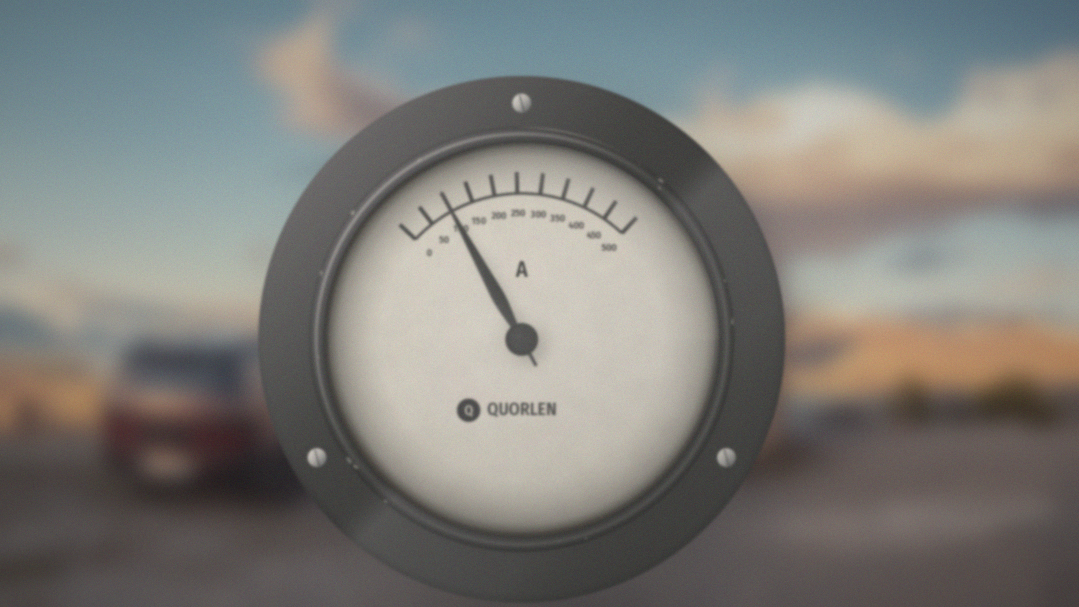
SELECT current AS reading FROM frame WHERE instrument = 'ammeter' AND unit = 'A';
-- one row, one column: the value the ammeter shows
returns 100 A
